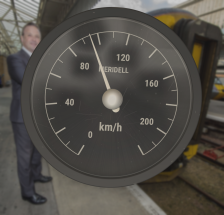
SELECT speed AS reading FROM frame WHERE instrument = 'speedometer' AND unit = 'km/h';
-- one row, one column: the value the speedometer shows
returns 95 km/h
